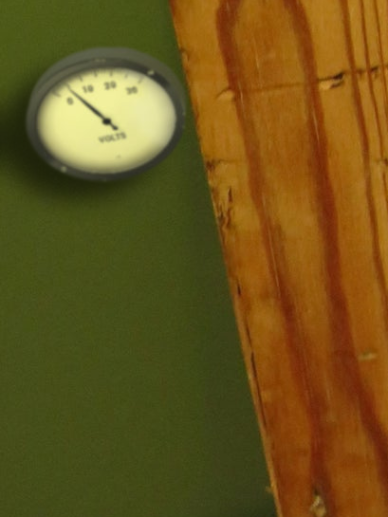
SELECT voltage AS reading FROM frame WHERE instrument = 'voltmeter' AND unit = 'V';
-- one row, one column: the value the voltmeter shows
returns 5 V
